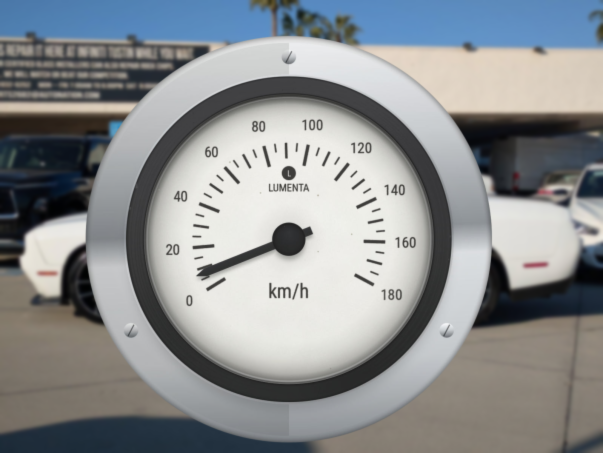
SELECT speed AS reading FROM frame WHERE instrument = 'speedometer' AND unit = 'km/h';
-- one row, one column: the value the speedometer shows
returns 7.5 km/h
